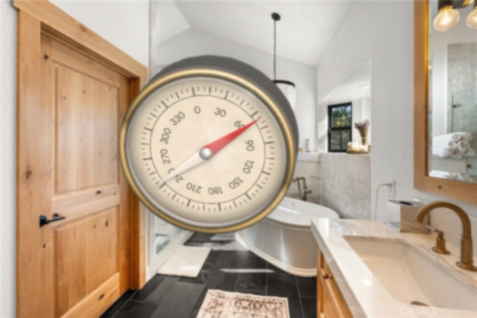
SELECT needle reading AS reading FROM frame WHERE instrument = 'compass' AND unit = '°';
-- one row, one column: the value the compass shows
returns 65 °
